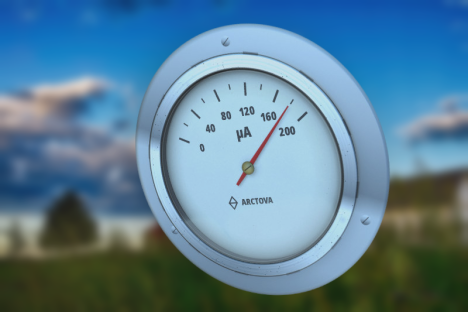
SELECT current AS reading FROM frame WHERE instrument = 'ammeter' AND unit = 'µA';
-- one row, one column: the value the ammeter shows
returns 180 µA
